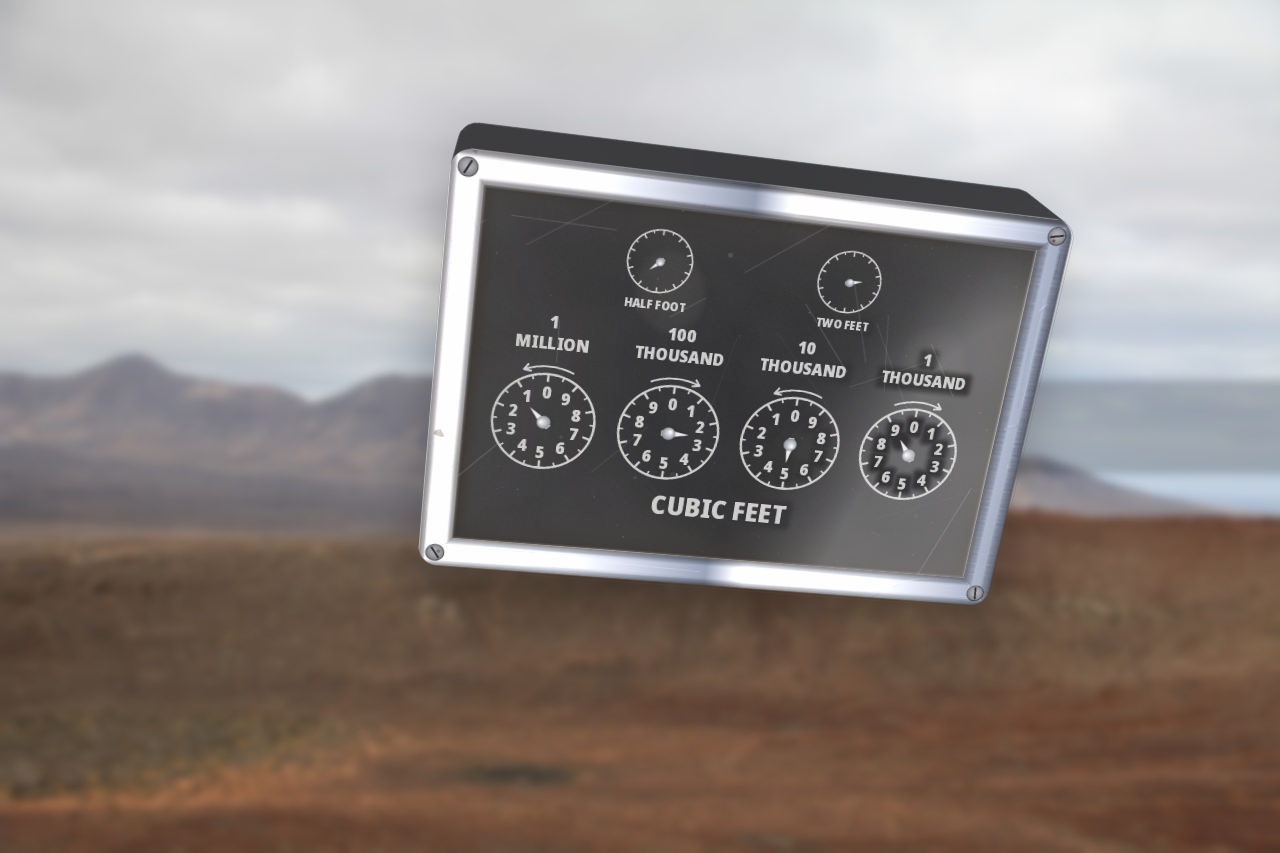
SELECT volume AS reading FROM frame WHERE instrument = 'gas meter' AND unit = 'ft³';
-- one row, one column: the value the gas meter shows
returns 124900 ft³
